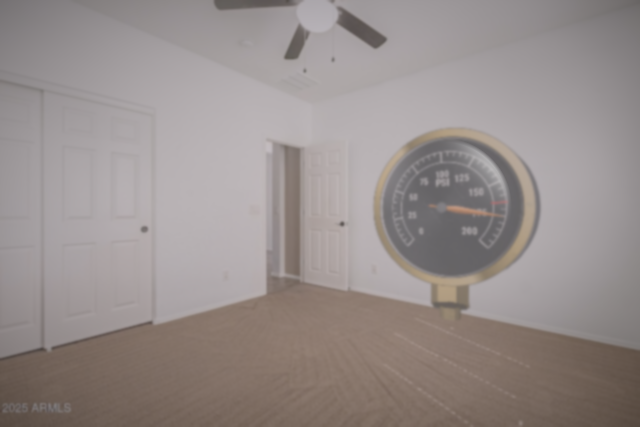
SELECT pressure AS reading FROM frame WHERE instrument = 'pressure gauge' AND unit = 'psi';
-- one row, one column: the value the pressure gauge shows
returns 175 psi
